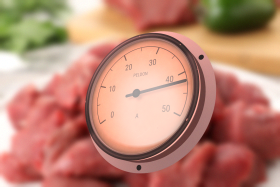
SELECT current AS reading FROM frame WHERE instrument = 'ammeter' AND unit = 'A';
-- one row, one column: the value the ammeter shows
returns 42.5 A
